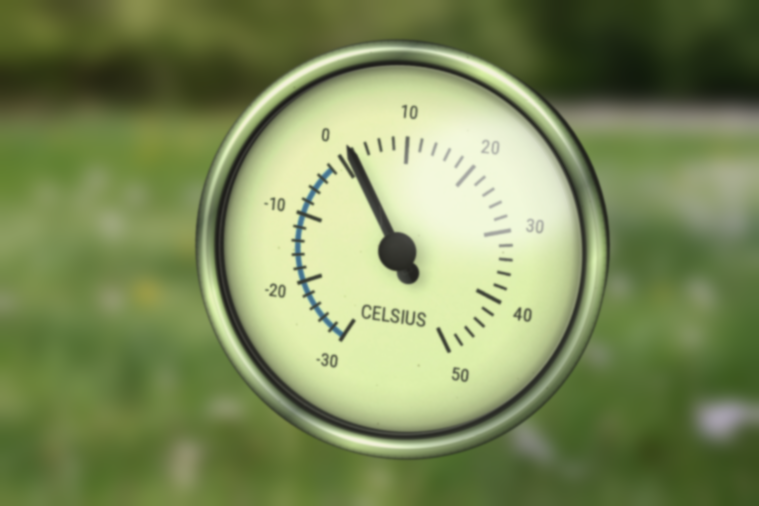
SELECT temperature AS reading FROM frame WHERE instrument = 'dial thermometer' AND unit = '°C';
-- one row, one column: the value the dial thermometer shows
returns 2 °C
